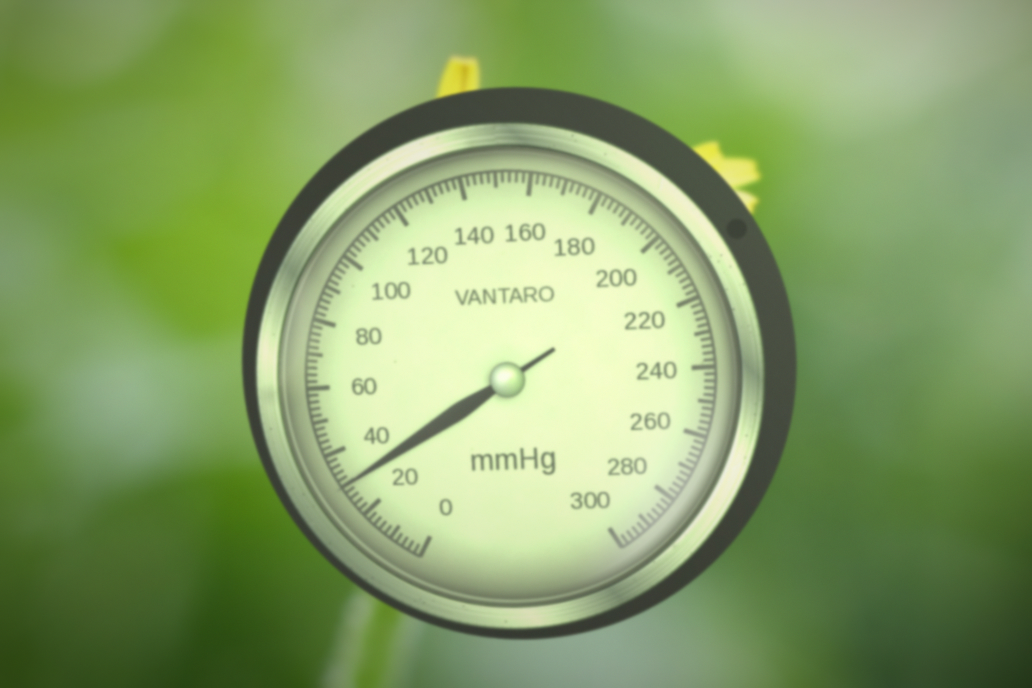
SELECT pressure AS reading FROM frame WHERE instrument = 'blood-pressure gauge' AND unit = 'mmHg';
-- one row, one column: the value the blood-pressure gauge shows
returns 30 mmHg
